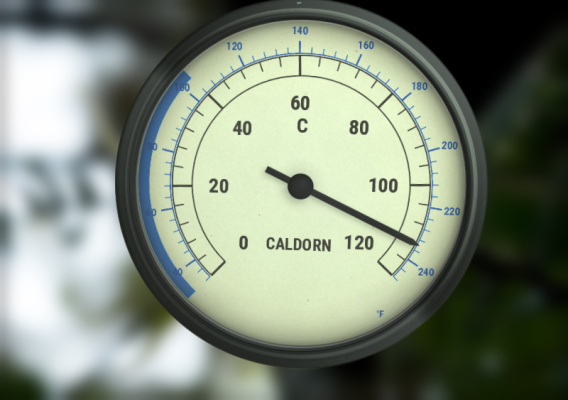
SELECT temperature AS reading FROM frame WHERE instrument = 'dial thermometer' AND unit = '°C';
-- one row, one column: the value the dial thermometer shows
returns 112 °C
